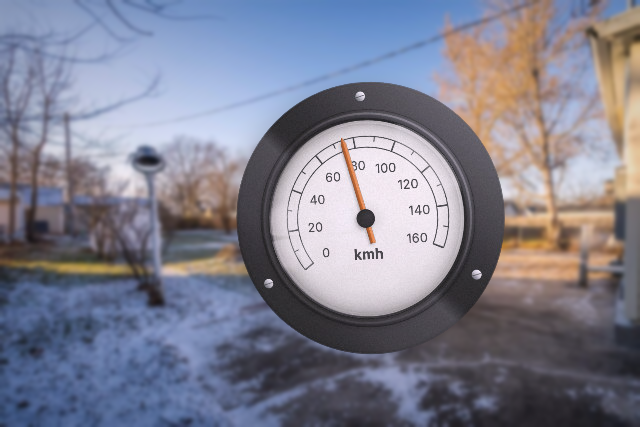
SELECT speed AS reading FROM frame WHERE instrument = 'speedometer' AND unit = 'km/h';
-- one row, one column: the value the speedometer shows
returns 75 km/h
